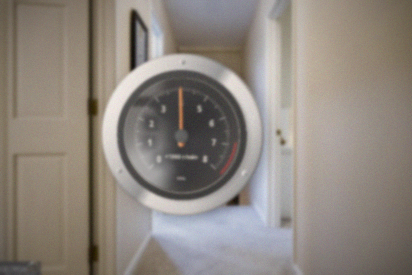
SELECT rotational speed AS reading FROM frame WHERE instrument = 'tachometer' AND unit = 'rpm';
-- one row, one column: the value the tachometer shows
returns 4000 rpm
